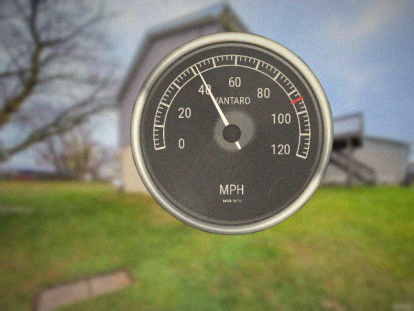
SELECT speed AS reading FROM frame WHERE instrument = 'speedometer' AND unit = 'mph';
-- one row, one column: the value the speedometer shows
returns 42 mph
